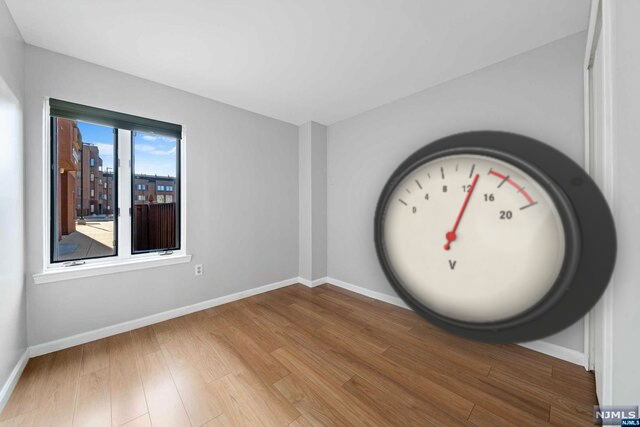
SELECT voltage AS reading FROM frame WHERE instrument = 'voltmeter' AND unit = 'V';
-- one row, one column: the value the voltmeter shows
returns 13 V
